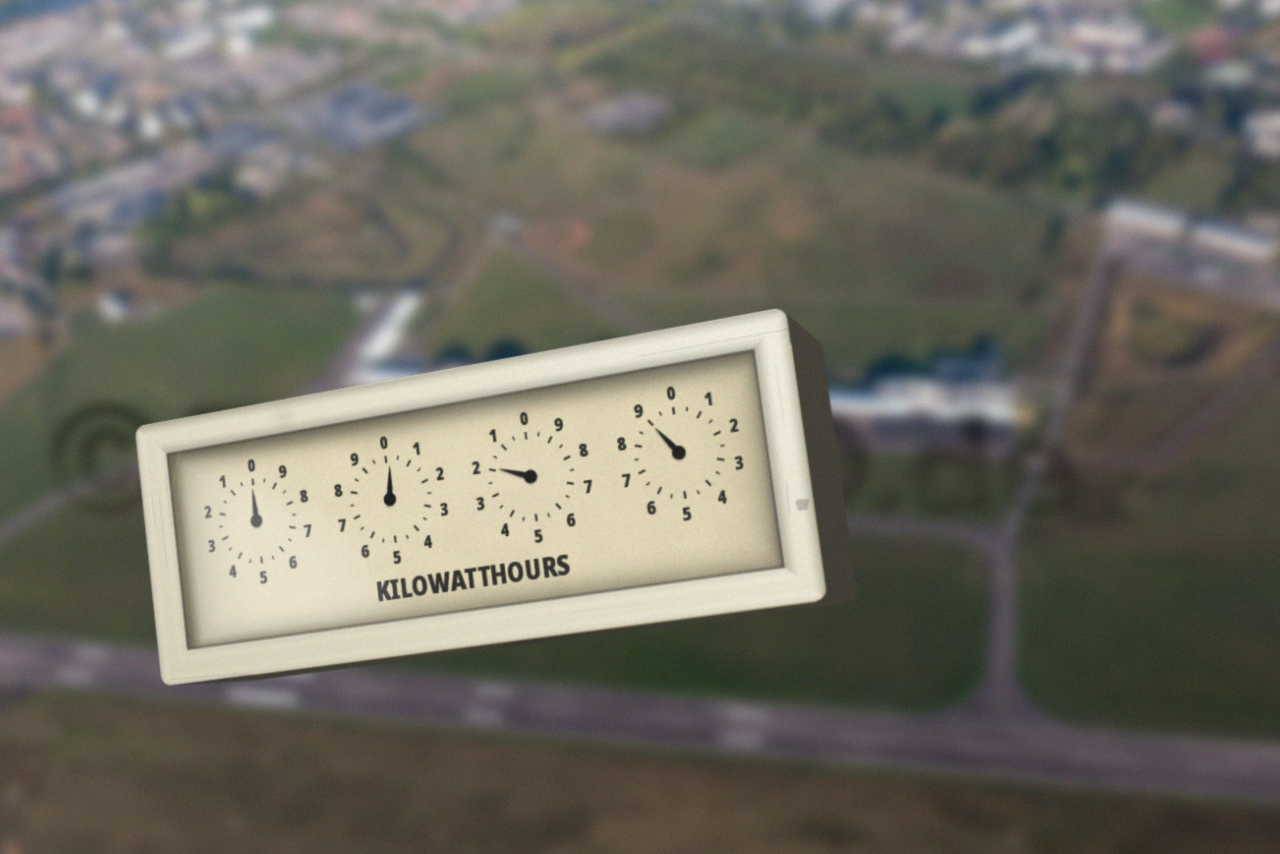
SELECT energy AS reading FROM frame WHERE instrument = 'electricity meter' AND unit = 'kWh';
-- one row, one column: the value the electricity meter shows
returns 19 kWh
